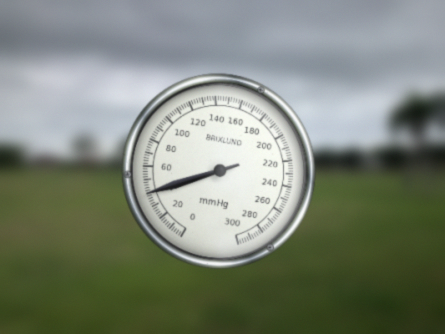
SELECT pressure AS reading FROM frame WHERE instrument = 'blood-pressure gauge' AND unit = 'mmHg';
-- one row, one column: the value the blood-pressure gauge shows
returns 40 mmHg
